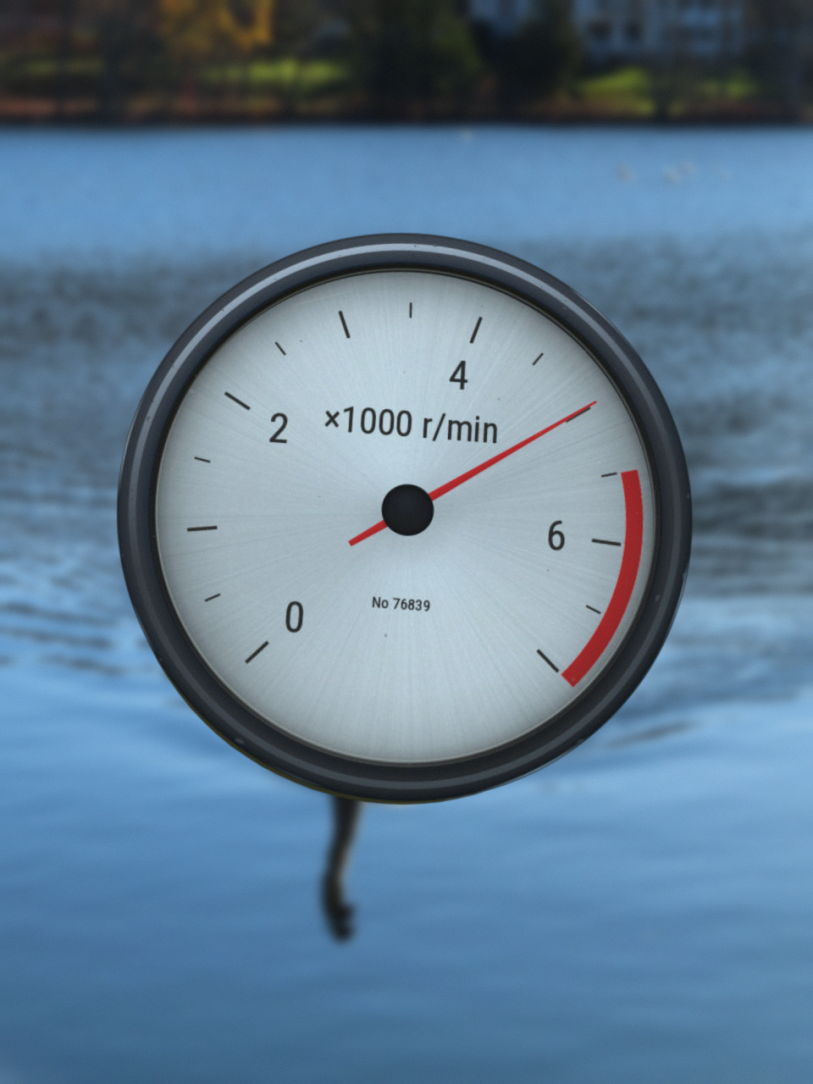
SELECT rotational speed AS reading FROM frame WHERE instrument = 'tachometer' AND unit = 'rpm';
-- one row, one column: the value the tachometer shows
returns 5000 rpm
